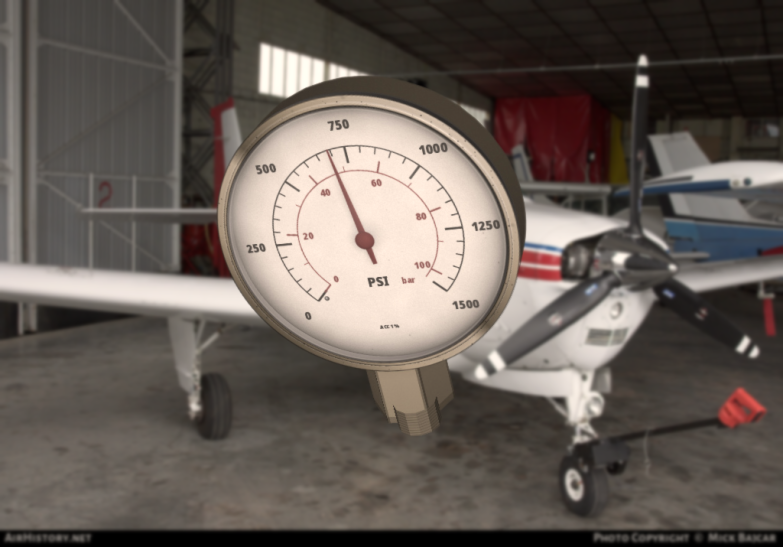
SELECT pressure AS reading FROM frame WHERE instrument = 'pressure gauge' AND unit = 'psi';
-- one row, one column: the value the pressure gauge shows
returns 700 psi
